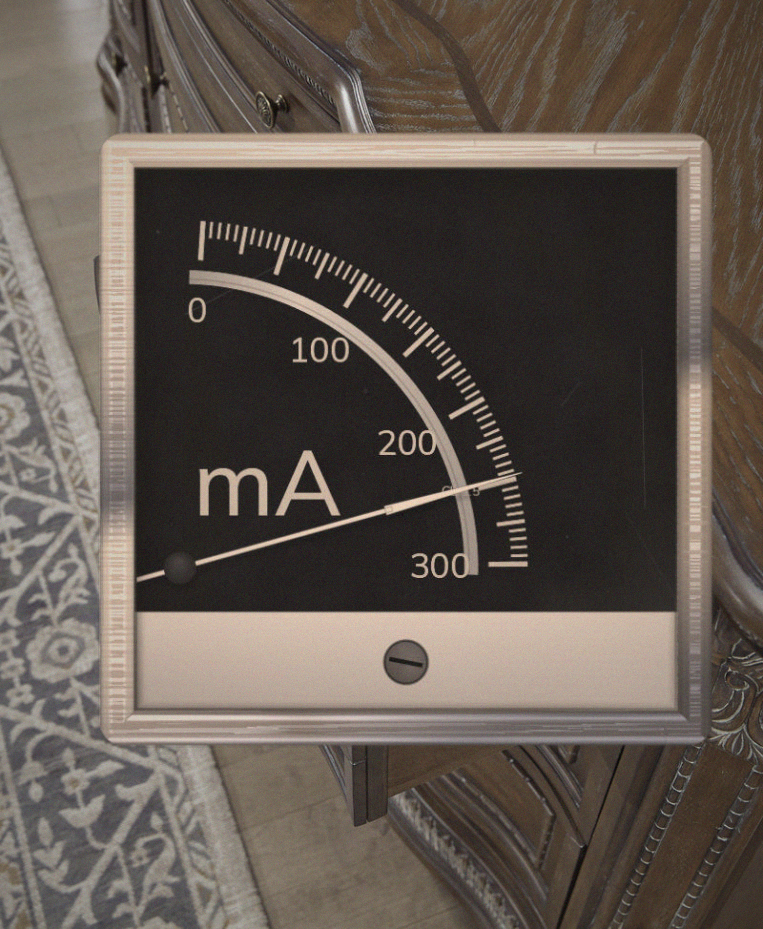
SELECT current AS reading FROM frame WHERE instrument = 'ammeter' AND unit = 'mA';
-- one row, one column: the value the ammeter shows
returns 247.5 mA
